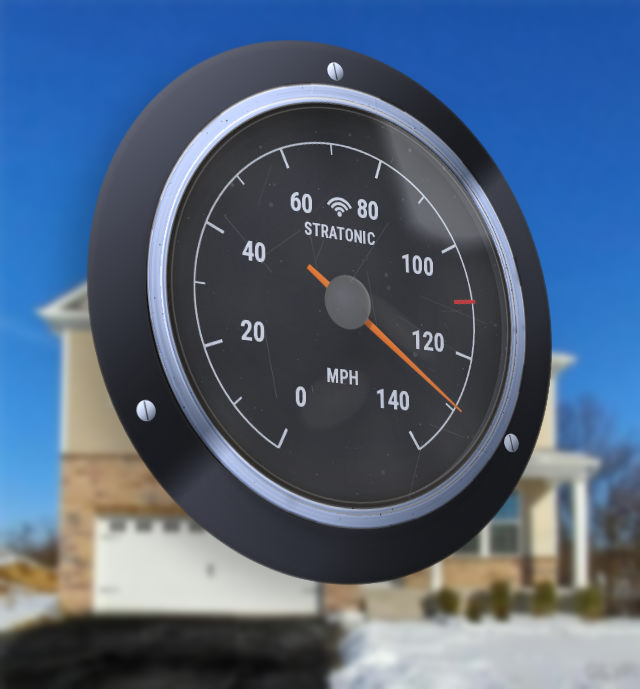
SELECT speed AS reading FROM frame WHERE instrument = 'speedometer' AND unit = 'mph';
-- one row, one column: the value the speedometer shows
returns 130 mph
